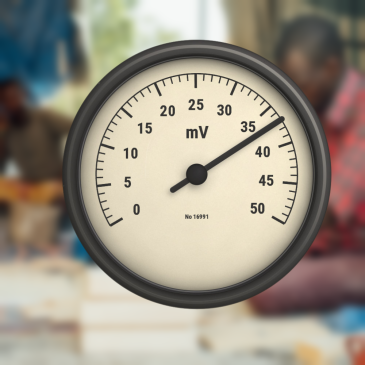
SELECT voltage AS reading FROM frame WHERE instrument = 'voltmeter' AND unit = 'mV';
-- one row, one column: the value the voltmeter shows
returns 37 mV
